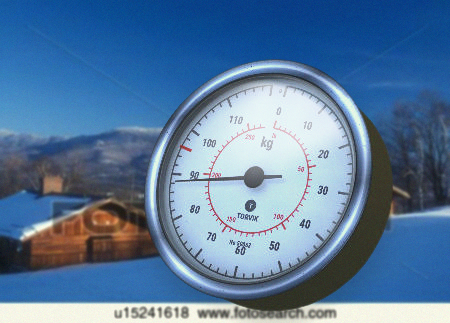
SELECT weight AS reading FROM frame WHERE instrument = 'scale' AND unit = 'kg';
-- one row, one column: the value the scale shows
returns 88 kg
